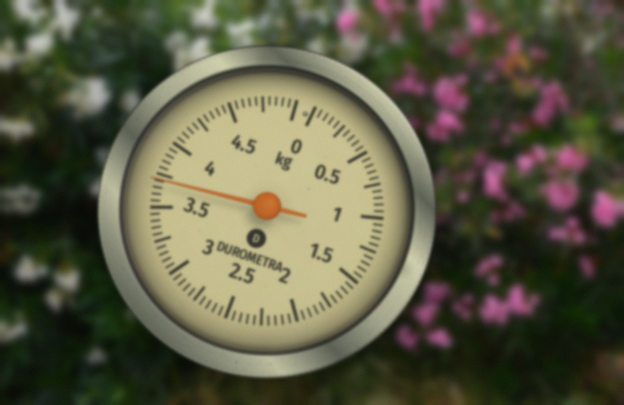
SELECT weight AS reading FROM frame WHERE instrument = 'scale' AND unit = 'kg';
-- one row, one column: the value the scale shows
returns 3.7 kg
